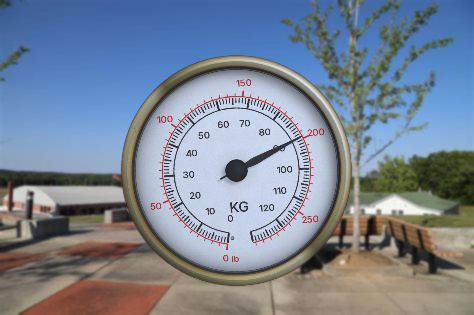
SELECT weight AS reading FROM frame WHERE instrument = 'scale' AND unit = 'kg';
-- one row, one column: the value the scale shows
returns 90 kg
